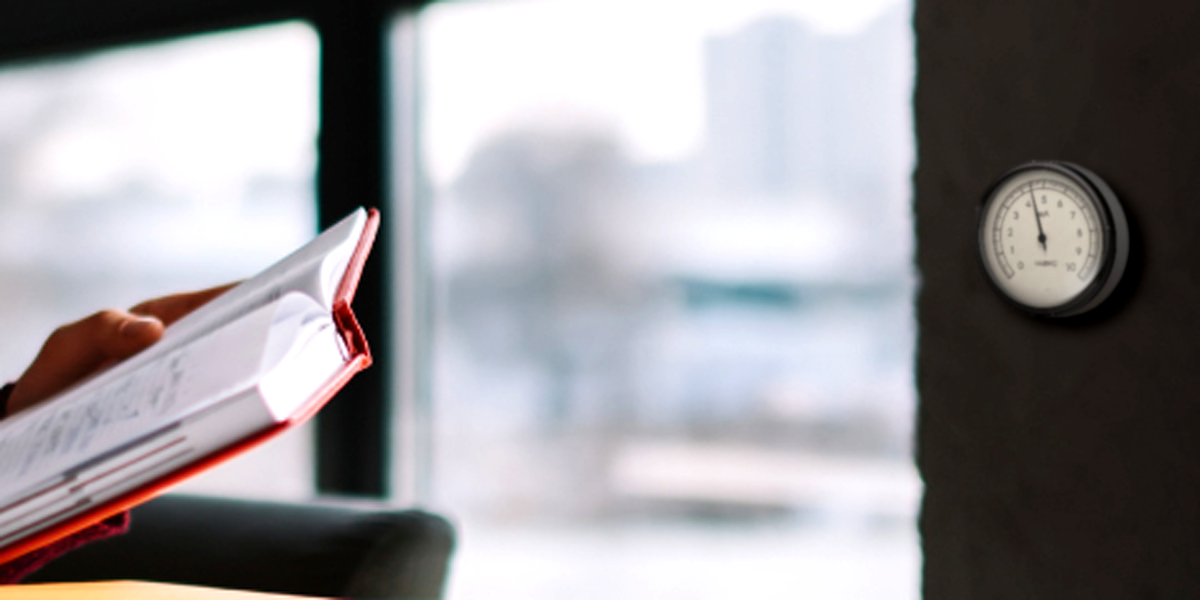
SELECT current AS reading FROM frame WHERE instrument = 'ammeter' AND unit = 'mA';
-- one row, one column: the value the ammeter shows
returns 4.5 mA
